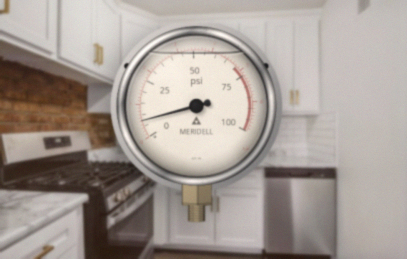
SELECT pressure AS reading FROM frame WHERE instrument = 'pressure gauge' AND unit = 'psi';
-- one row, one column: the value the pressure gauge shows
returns 7.5 psi
